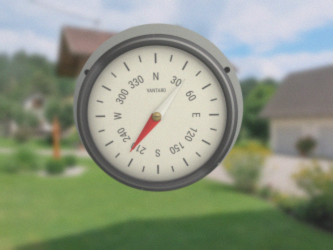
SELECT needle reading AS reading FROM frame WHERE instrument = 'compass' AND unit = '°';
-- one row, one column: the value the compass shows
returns 217.5 °
